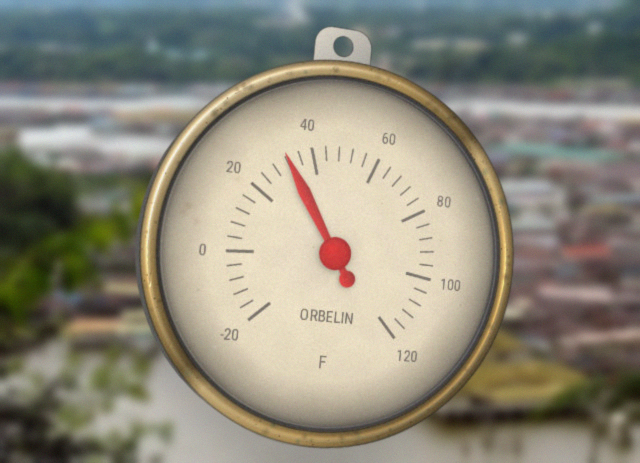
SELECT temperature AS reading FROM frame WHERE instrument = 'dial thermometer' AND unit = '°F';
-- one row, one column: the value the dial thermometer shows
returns 32 °F
